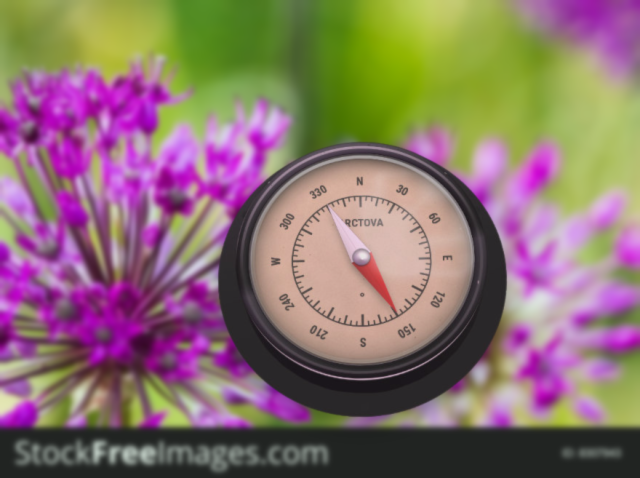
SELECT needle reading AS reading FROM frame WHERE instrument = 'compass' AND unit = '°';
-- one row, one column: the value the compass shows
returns 150 °
